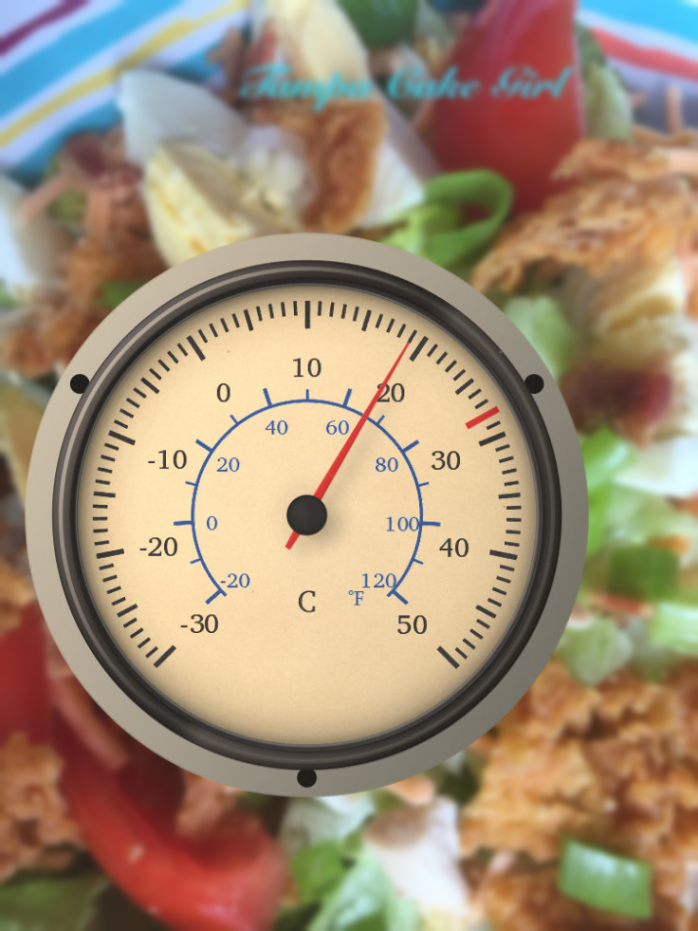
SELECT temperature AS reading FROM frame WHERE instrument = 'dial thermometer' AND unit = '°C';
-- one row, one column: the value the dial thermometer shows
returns 19 °C
